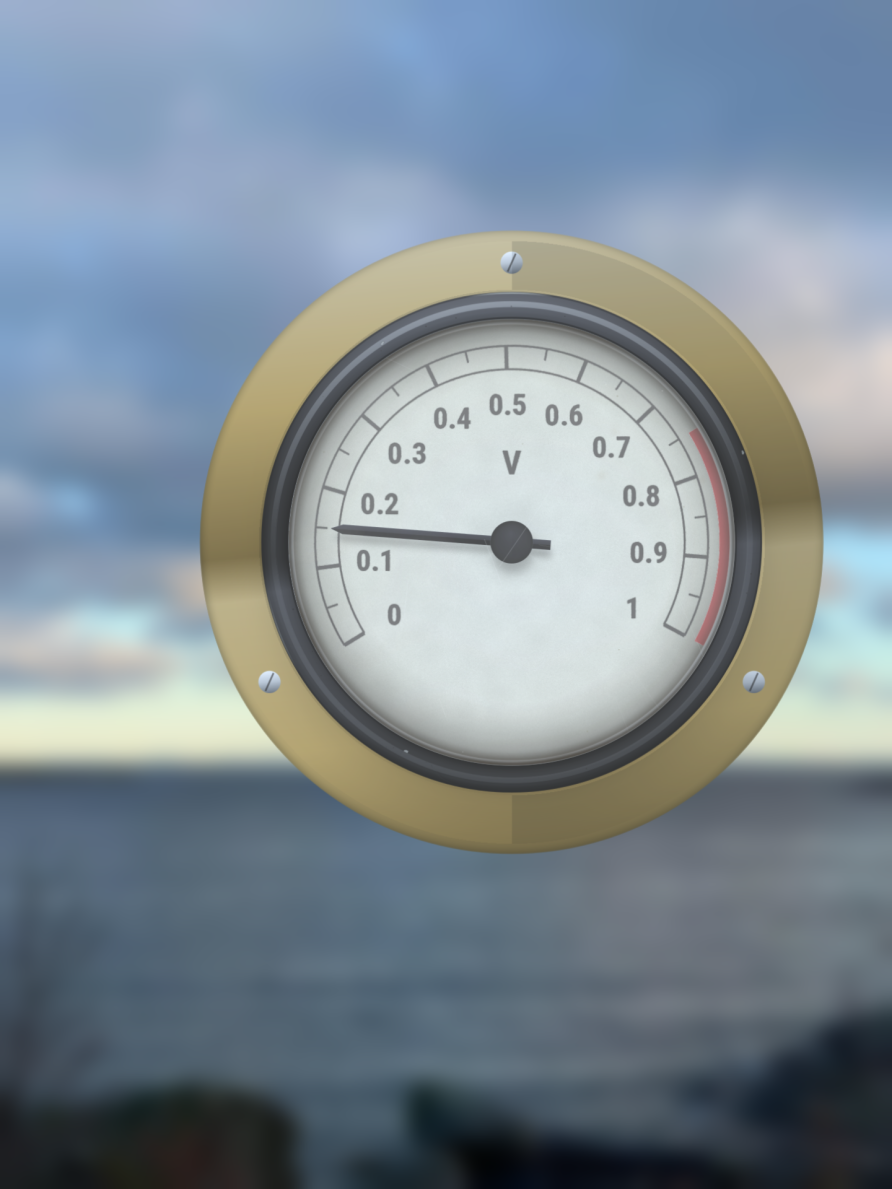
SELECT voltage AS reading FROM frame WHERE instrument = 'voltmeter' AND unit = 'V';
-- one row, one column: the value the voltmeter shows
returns 0.15 V
